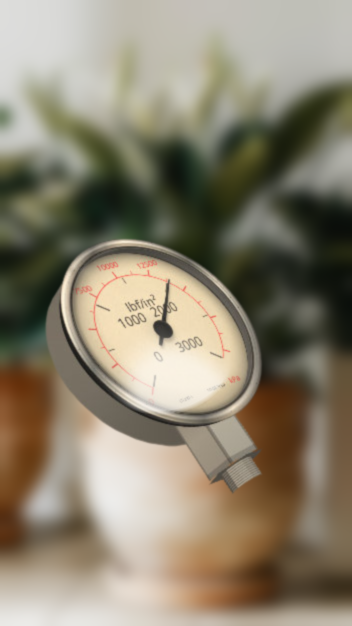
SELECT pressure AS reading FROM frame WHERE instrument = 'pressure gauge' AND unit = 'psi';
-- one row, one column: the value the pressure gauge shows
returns 2000 psi
